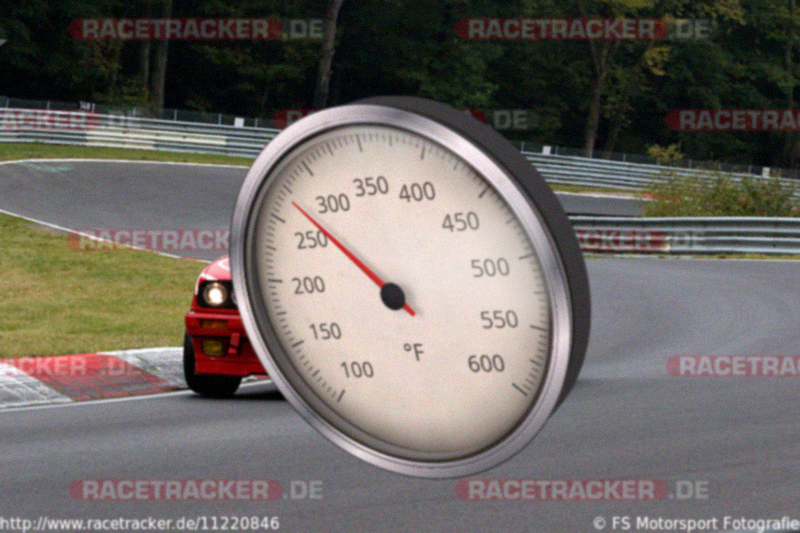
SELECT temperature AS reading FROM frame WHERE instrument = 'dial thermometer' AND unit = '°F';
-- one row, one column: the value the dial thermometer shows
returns 275 °F
